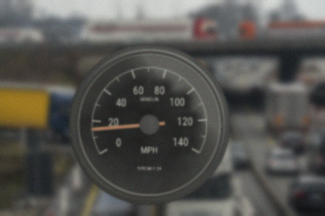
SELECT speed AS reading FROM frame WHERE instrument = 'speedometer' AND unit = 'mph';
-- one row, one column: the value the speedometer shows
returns 15 mph
